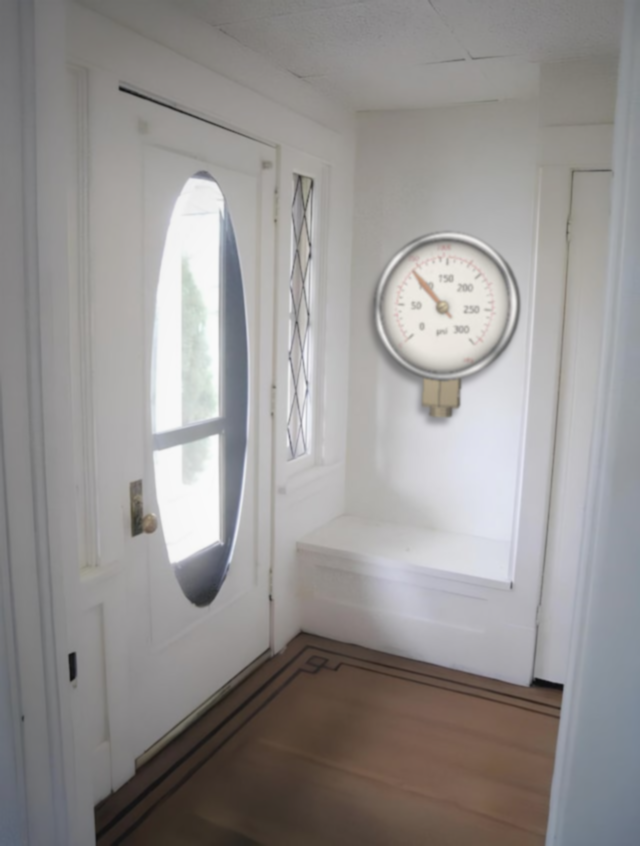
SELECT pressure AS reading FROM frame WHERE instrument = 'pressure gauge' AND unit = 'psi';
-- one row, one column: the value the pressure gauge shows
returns 100 psi
